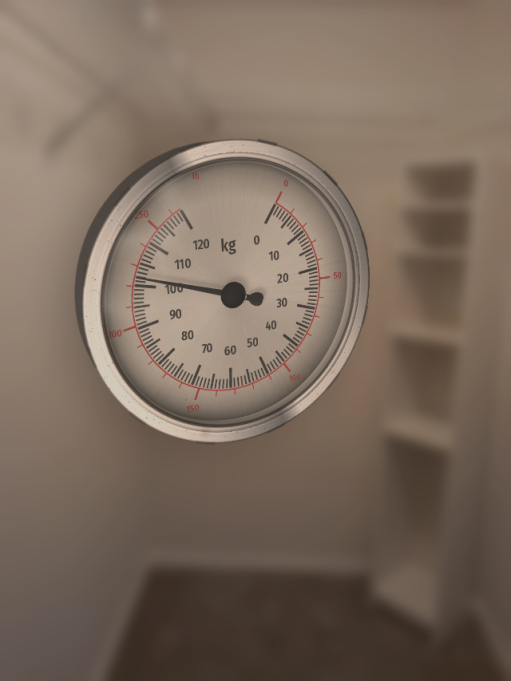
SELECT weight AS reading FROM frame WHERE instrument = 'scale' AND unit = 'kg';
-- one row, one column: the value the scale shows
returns 102 kg
